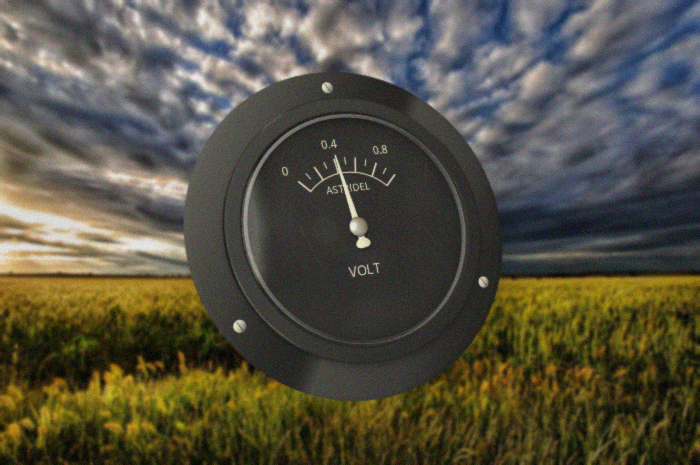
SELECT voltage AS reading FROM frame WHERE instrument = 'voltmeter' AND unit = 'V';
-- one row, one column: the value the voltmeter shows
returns 0.4 V
